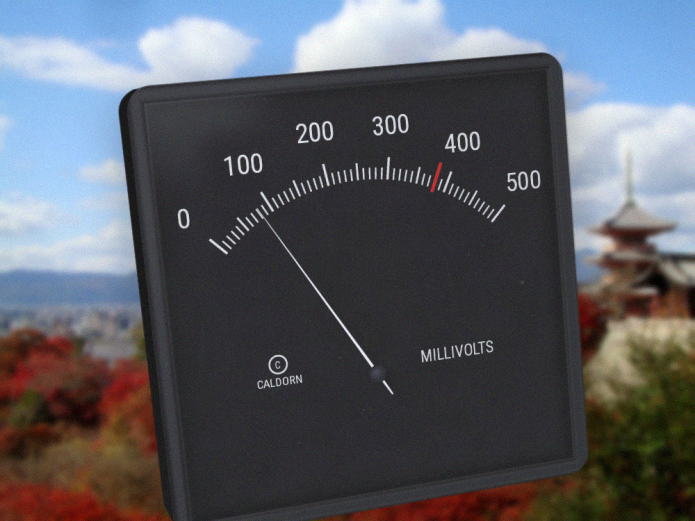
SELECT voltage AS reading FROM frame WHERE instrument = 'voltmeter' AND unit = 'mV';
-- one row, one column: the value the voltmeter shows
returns 80 mV
